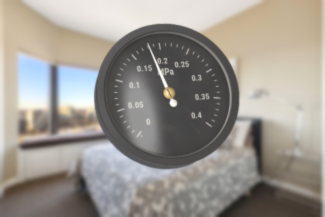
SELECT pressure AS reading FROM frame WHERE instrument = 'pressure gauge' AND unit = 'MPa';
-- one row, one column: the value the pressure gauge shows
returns 0.18 MPa
